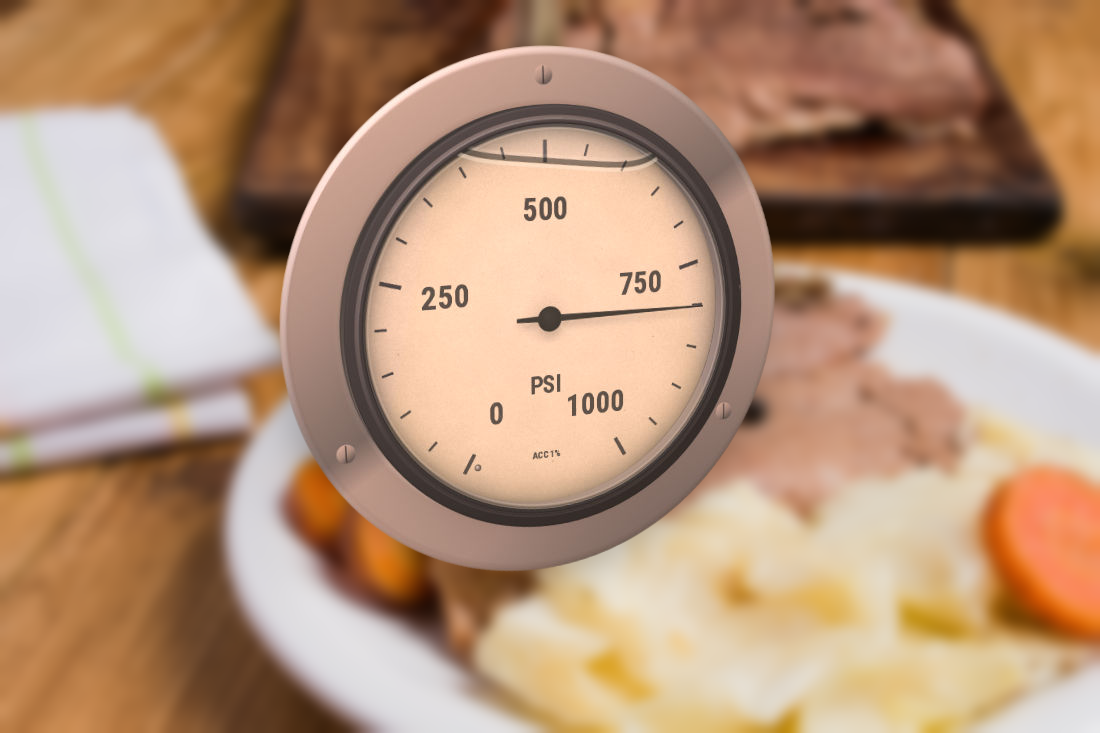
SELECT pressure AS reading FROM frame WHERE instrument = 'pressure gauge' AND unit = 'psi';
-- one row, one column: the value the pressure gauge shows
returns 800 psi
